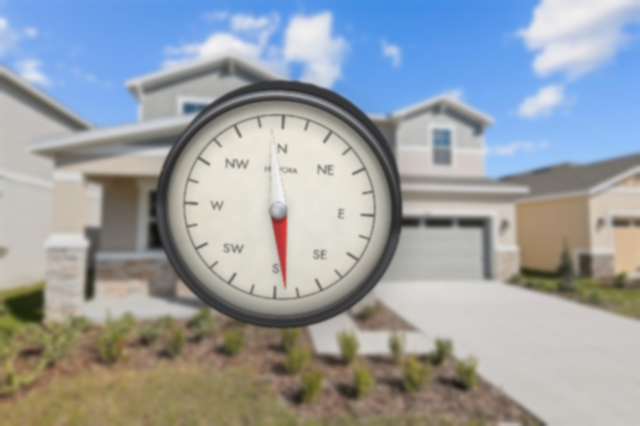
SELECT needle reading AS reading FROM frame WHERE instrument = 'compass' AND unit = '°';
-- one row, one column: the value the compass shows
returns 172.5 °
